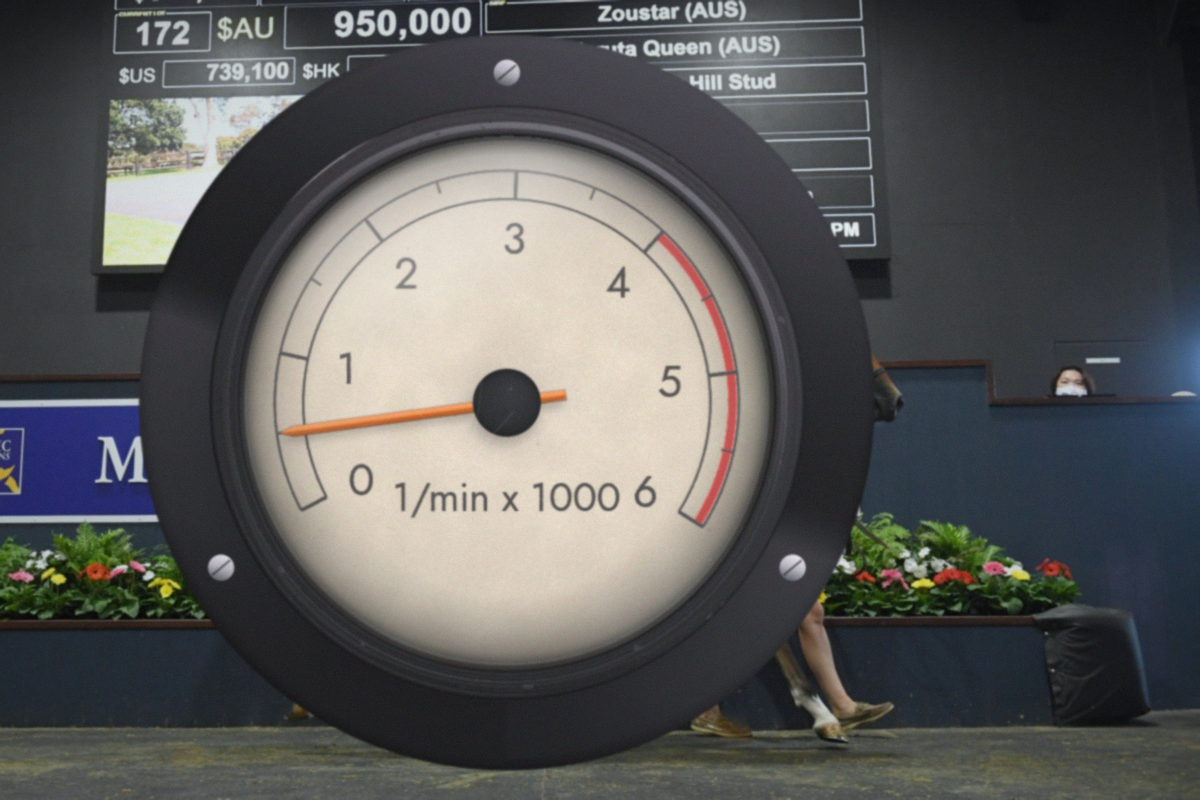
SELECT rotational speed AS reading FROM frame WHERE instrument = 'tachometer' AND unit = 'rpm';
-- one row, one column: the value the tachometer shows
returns 500 rpm
